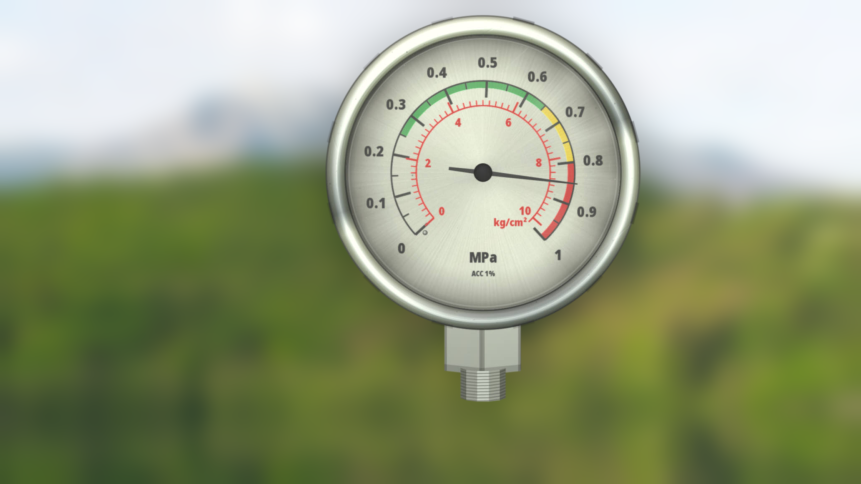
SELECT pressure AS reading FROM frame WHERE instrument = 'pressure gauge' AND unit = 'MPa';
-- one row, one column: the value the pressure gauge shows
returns 0.85 MPa
